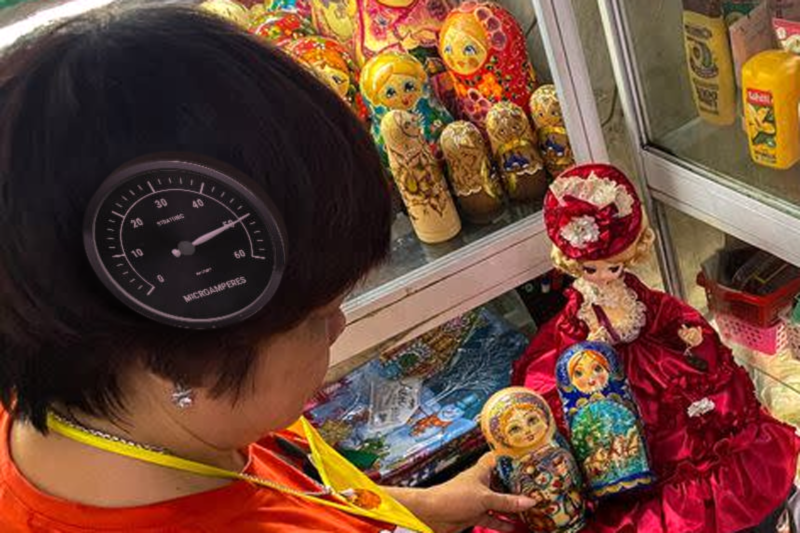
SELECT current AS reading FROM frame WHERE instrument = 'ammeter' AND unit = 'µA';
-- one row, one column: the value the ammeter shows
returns 50 µA
